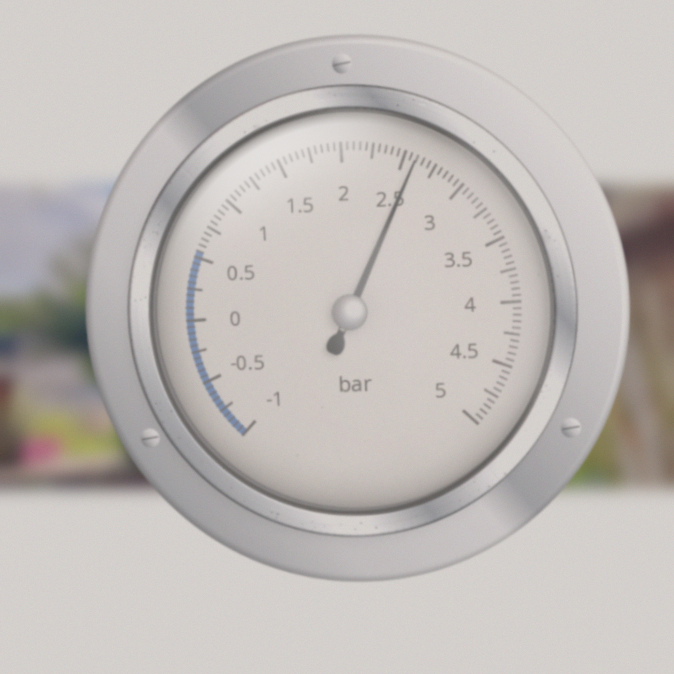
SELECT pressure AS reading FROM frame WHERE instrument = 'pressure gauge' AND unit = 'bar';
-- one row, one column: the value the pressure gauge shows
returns 2.6 bar
